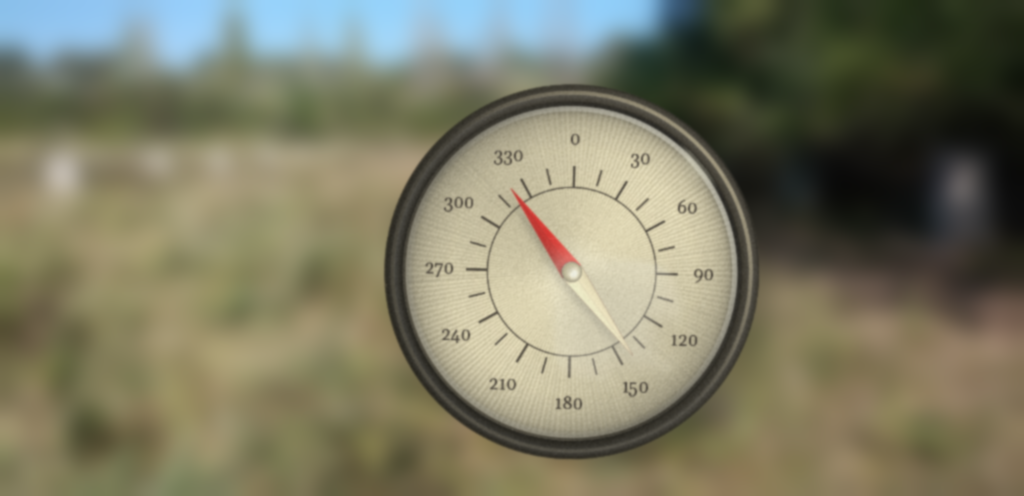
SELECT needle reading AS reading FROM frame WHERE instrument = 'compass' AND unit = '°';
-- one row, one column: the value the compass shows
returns 322.5 °
